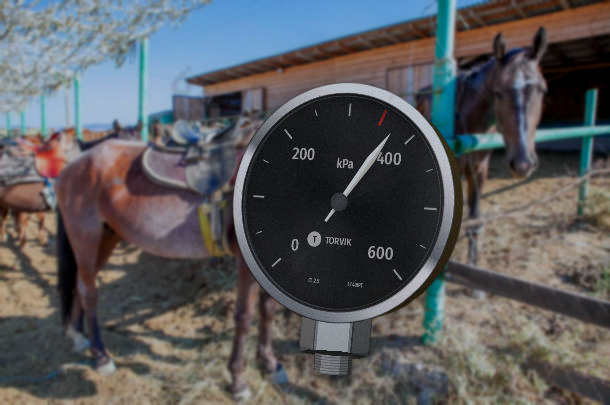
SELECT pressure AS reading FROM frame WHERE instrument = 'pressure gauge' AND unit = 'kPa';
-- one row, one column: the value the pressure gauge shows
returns 375 kPa
